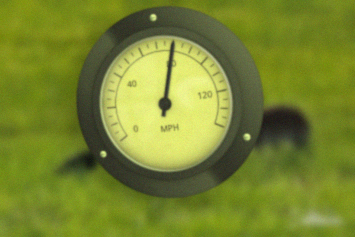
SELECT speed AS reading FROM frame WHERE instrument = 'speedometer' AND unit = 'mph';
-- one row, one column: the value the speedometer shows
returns 80 mph
